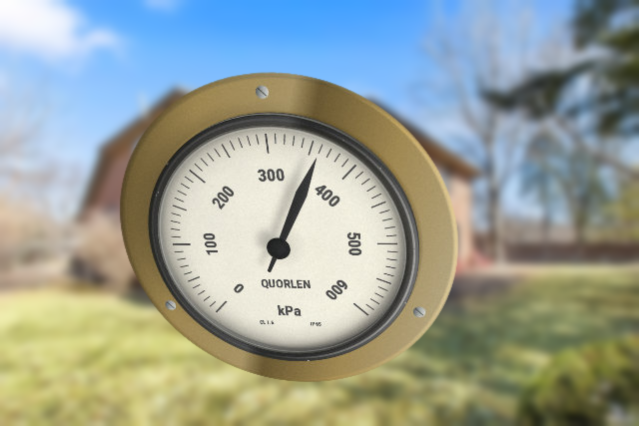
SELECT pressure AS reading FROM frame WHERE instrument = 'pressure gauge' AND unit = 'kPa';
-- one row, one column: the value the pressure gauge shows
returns 360 kPa
